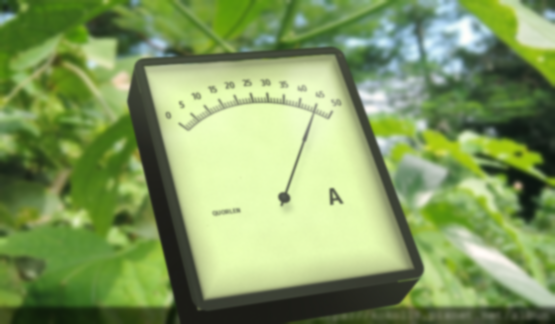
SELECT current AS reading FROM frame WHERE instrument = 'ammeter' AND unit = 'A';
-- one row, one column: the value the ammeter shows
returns 45 A
